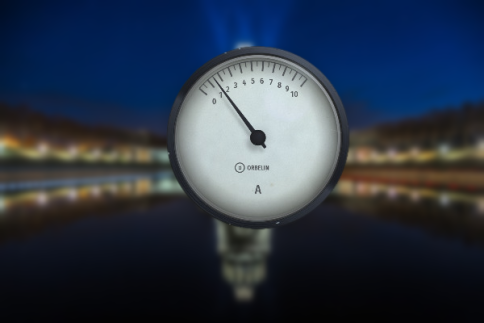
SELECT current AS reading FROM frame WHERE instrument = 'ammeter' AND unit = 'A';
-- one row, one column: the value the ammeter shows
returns 1.5 A
